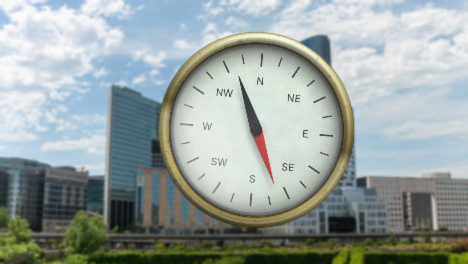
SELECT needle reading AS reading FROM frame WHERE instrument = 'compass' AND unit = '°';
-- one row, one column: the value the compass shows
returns 157.5 °
